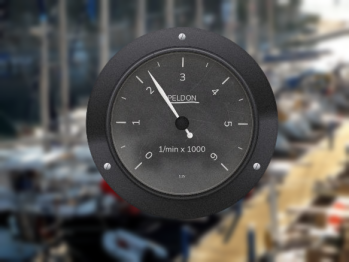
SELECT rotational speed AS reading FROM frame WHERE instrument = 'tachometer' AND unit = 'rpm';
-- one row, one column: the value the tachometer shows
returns 2250 rpm
